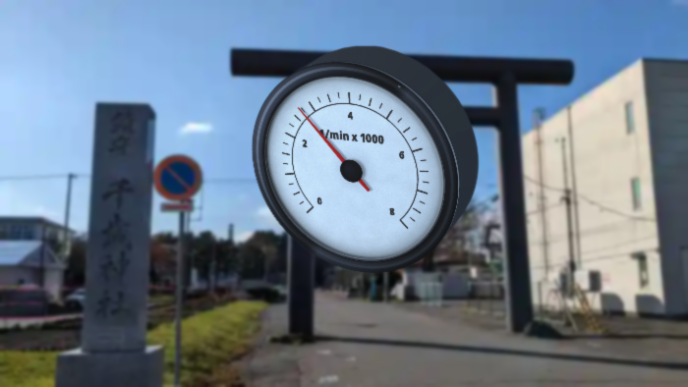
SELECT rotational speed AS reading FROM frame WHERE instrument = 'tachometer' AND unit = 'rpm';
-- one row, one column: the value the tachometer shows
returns 2750 rpm
